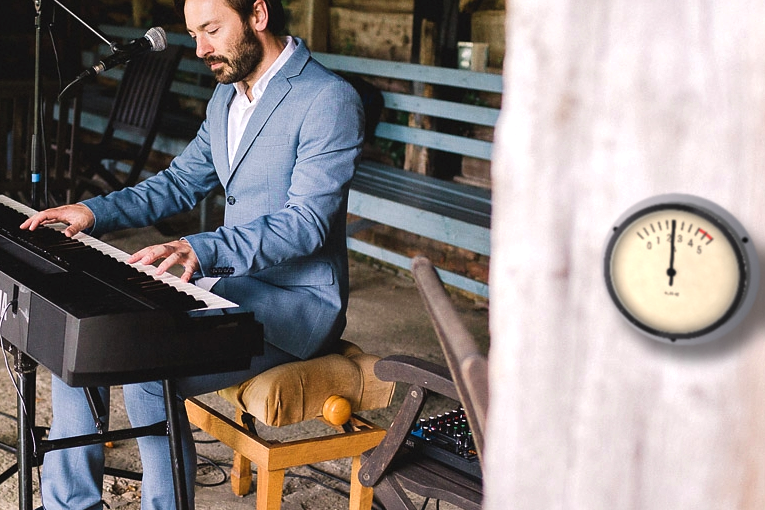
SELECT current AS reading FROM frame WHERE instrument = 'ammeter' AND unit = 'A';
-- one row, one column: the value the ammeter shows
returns 2.5 A
